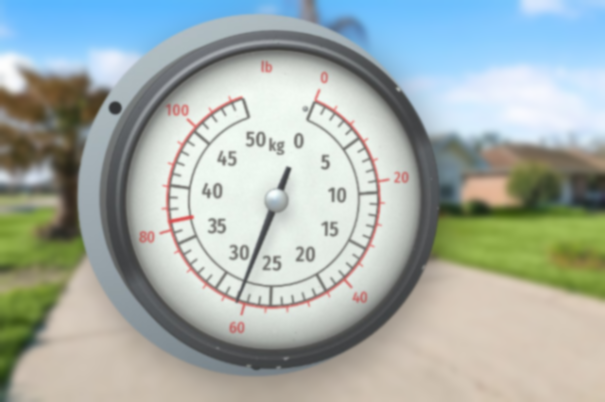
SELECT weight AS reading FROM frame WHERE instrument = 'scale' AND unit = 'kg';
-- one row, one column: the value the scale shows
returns 28 kg
